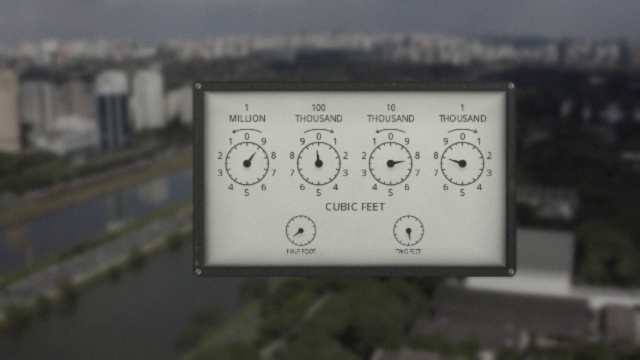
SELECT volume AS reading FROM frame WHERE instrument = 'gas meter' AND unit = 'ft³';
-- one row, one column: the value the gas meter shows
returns 897800 ft³
